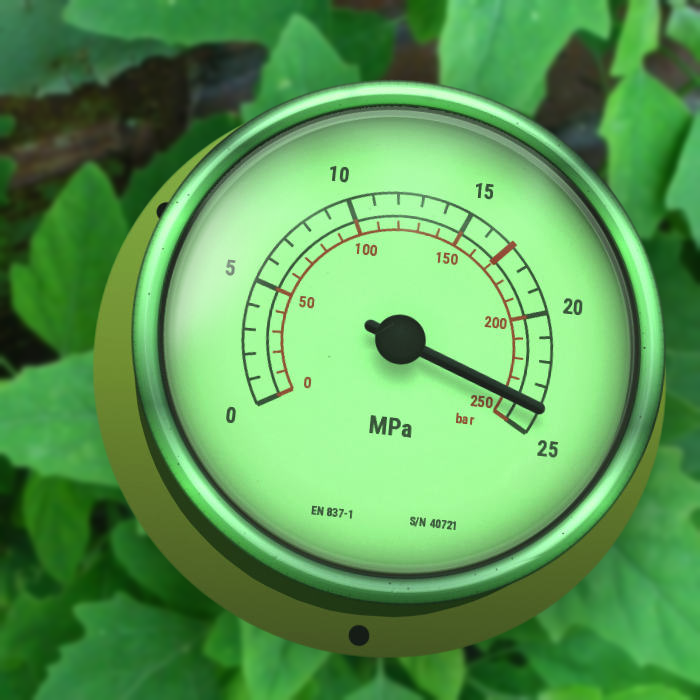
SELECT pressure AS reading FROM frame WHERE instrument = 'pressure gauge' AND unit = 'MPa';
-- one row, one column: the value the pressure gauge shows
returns 24 MPa
